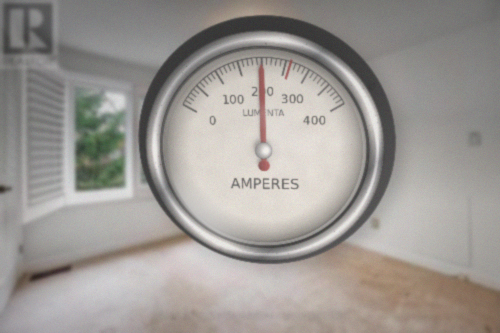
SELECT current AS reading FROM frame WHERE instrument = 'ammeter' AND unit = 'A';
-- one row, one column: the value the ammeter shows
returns 200 A
